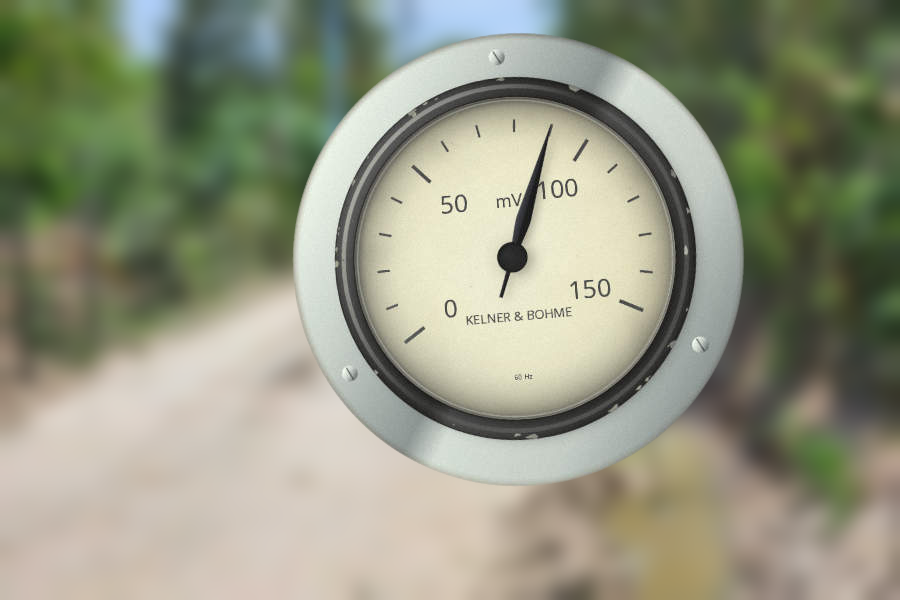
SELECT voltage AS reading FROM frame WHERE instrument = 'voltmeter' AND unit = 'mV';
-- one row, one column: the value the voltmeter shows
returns 90 mV
